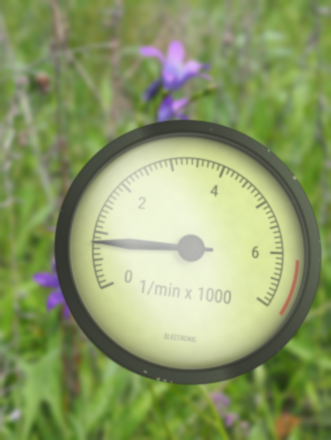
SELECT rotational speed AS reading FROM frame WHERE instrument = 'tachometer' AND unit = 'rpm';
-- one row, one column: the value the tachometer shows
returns 800 rpm
